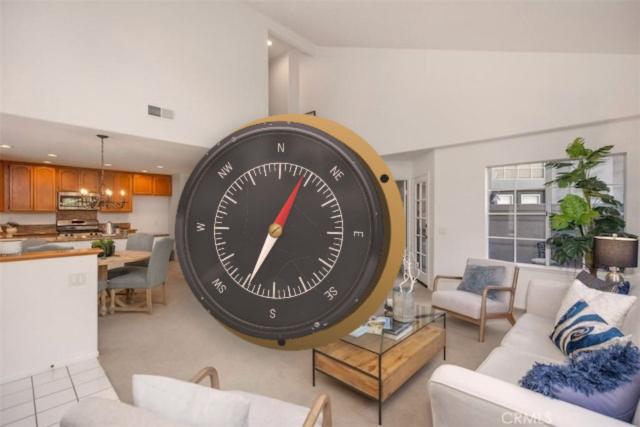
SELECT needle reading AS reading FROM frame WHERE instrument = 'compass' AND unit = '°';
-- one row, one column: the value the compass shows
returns 25 °
